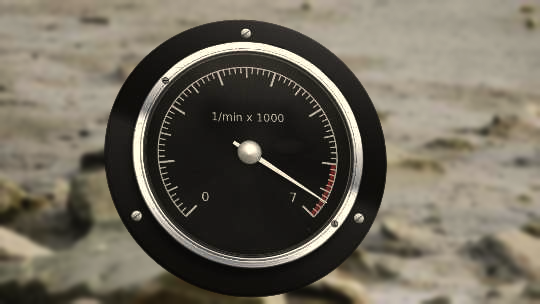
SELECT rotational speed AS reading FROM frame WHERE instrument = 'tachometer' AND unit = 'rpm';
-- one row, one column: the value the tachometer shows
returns 6700 rpm
